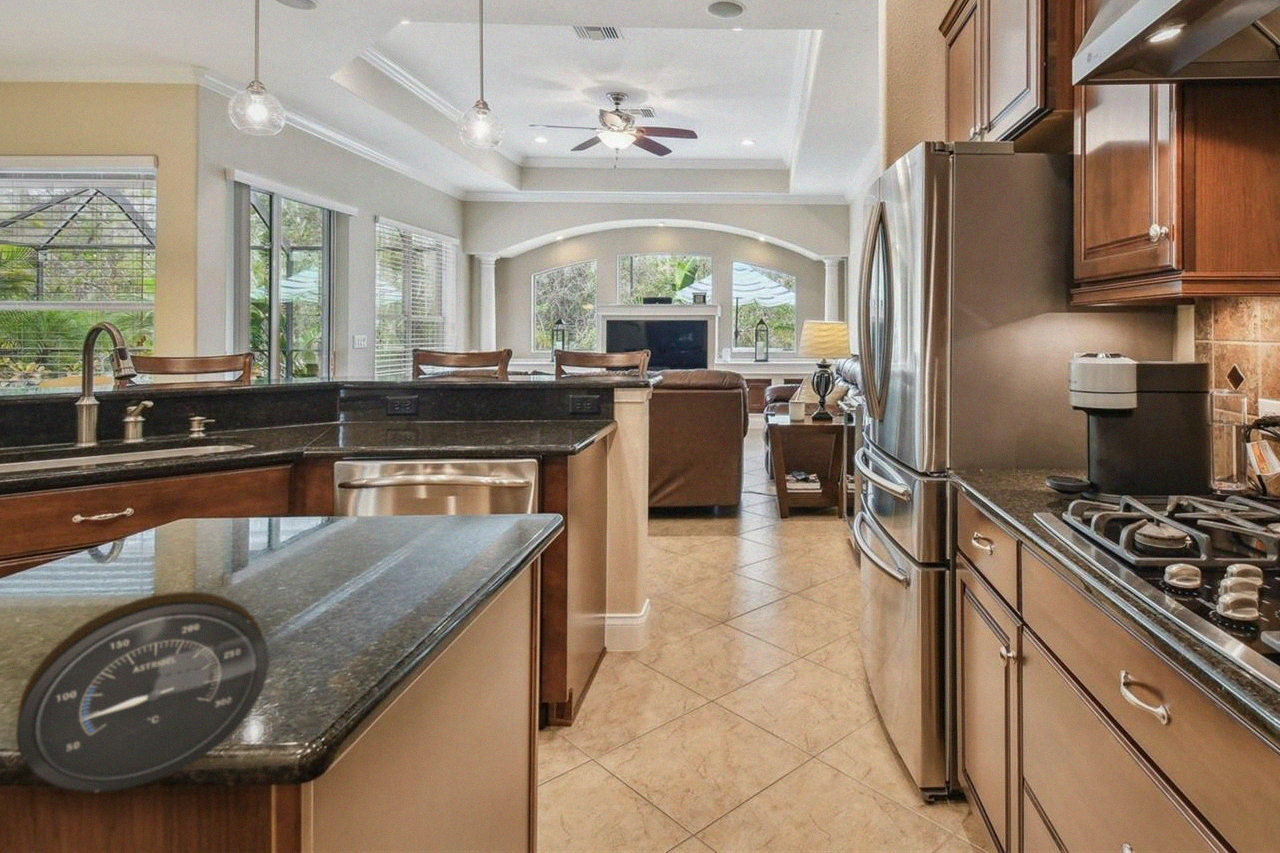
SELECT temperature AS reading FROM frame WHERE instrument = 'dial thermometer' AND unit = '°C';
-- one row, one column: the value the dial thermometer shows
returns 75 °C
